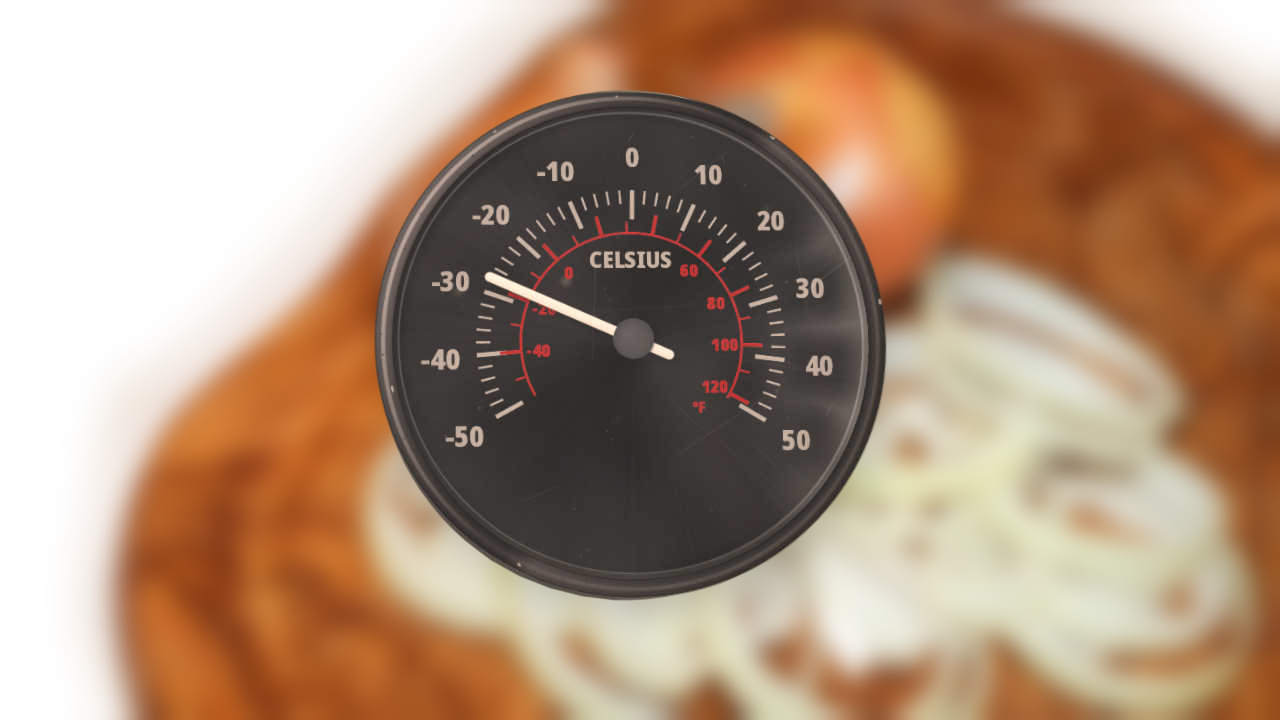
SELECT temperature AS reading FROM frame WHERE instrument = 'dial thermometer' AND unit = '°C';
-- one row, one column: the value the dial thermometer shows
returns -28 °C
